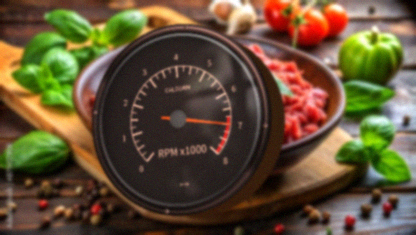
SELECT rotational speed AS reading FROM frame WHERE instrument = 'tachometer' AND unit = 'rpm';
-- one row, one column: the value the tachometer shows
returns 7000 rpm
